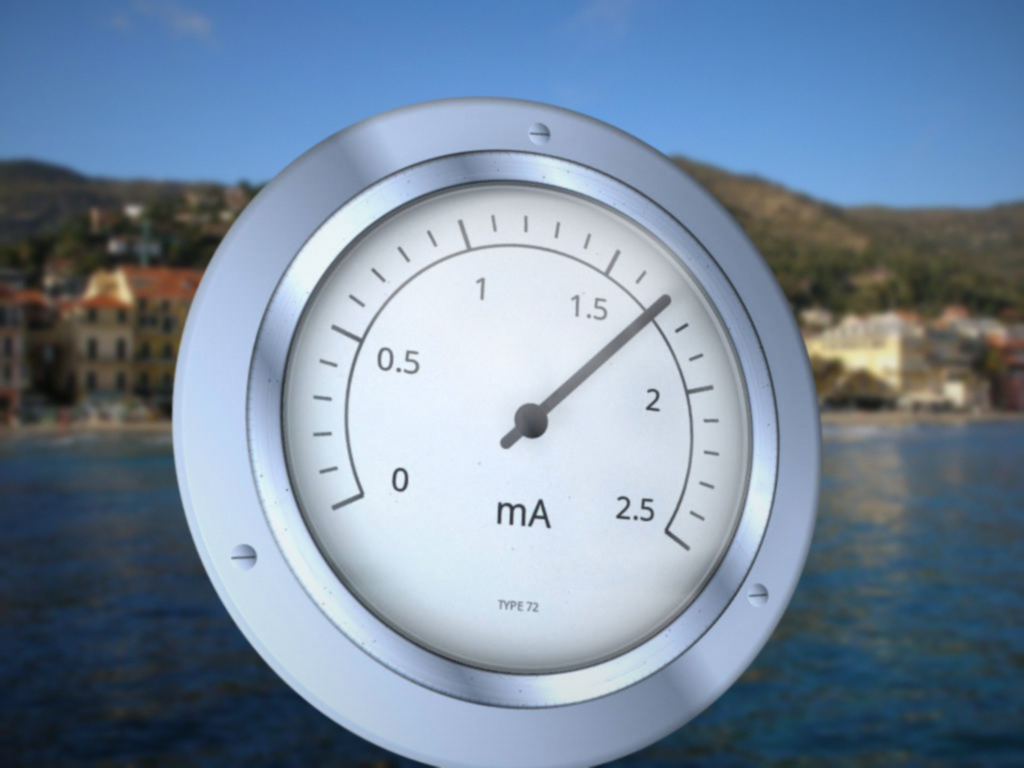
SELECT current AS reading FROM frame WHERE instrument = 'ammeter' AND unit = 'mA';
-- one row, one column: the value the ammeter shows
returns 1.7 mA
